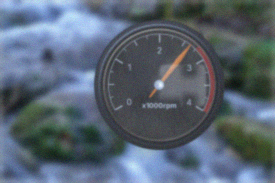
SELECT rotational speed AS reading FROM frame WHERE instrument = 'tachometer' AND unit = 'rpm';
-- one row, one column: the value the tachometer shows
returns 2625 rpm
